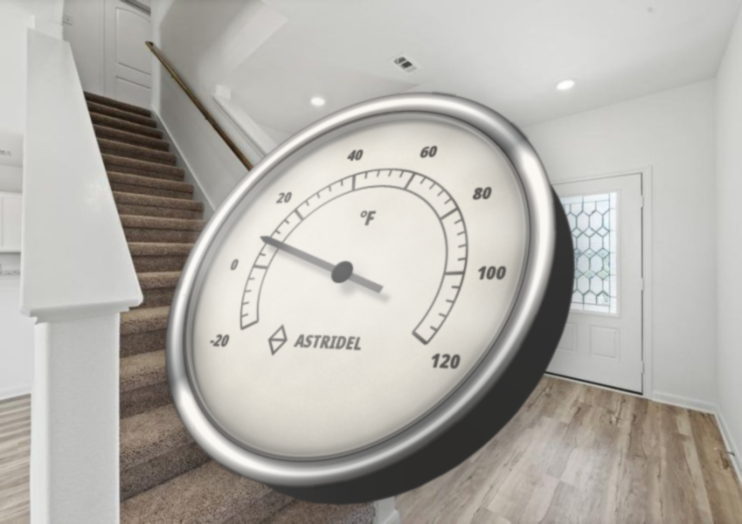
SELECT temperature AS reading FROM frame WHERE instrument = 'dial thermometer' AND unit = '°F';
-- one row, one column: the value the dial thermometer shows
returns 8 °F
